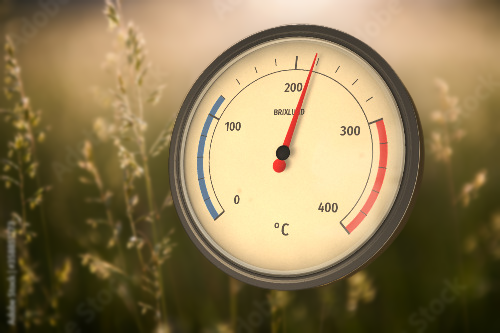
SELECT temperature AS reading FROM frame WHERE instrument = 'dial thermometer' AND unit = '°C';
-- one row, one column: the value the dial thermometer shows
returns 220 °C
